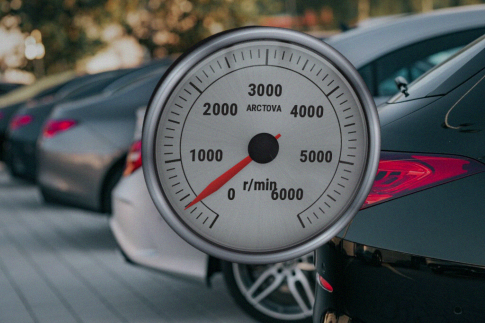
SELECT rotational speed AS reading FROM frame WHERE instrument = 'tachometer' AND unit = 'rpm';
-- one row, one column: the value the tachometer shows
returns 400 rpm
